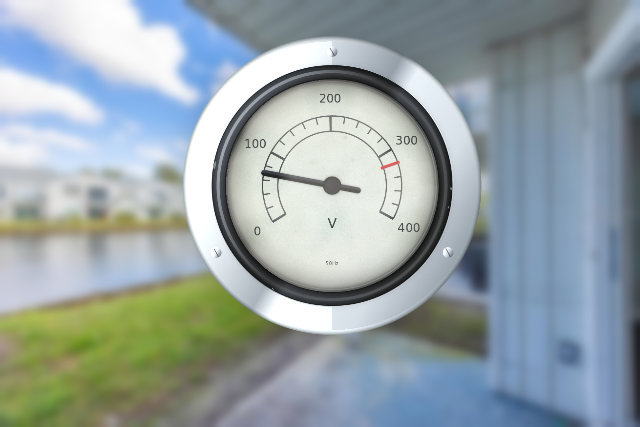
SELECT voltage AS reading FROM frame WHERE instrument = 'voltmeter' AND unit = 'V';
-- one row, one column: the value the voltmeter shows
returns 70 V
